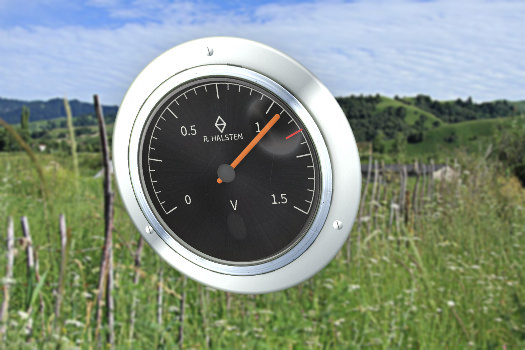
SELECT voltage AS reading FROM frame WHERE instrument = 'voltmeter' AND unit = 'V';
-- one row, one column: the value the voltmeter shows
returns 1.05 V
